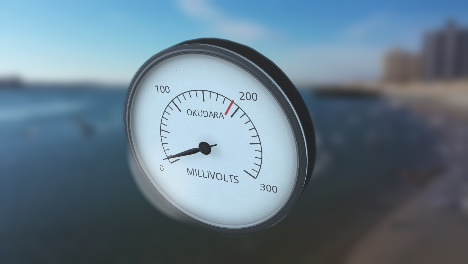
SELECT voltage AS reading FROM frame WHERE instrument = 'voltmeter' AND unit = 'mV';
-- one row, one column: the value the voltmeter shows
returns 10 mV
